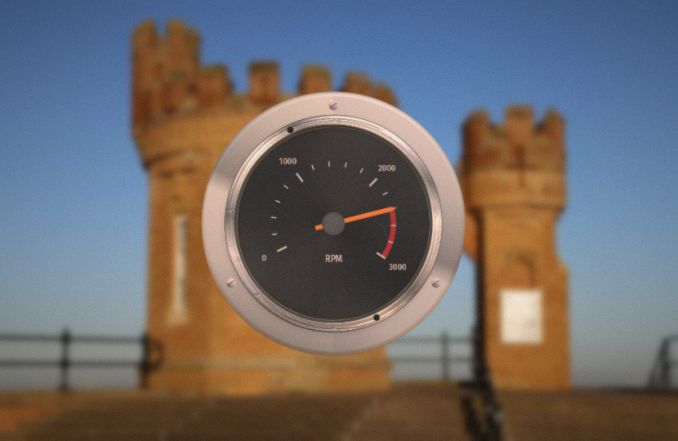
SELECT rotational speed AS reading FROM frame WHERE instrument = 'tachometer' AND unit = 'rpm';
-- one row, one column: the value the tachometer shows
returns 2400 rpm
